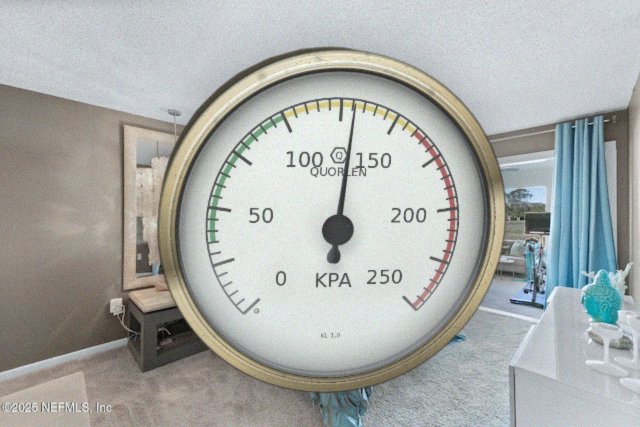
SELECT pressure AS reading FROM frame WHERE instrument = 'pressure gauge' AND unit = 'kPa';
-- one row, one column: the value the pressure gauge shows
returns 130 kPa
